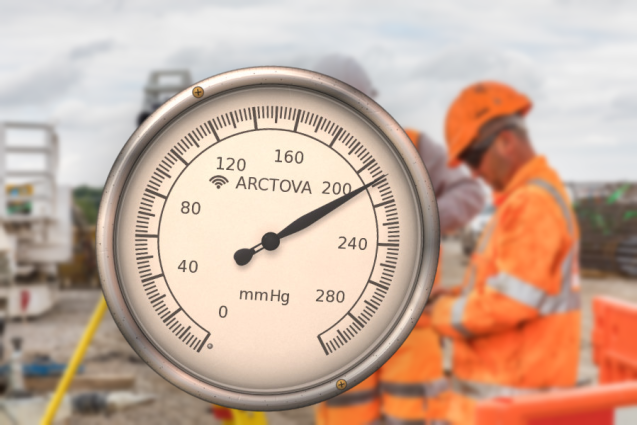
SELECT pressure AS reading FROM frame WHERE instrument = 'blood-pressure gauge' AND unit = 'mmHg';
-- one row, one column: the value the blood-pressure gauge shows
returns 208 mmHg
